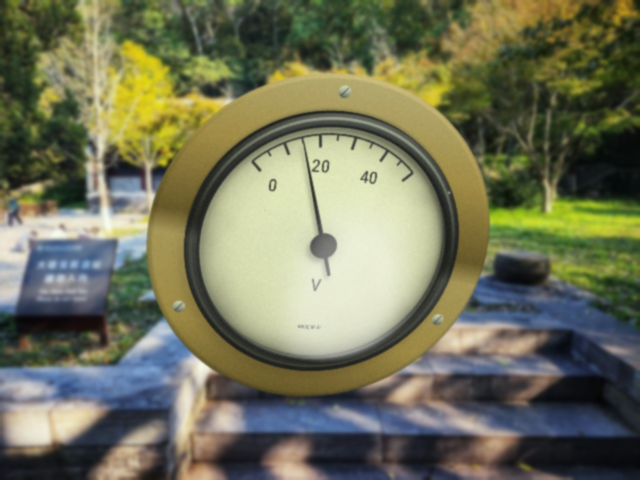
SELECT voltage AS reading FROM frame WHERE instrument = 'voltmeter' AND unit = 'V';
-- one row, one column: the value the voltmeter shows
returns 15 V
